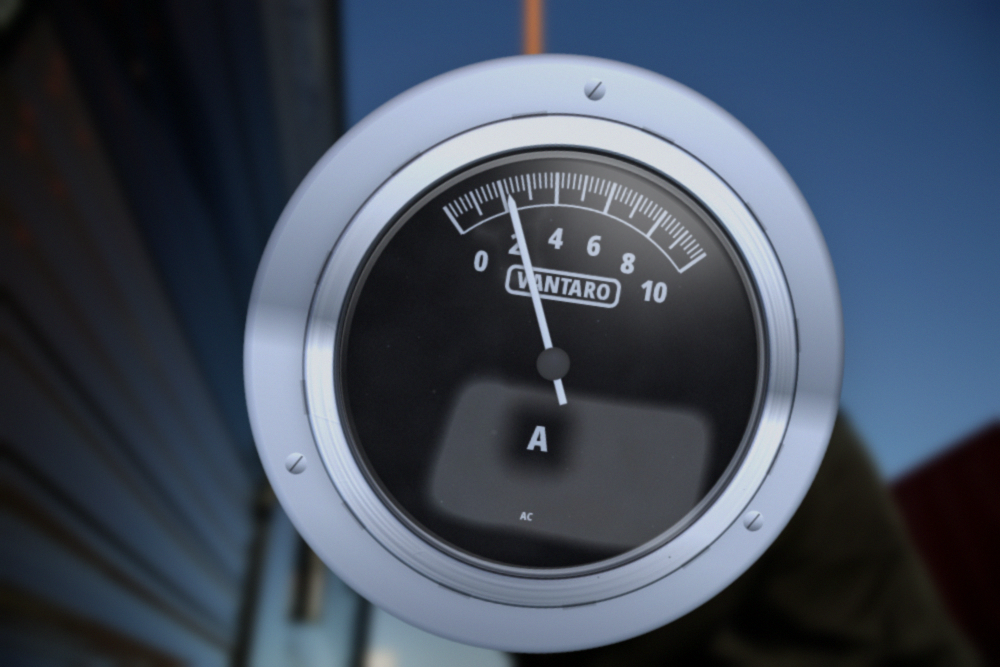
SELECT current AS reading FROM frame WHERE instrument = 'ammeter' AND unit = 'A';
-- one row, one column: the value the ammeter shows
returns 2.2 A
